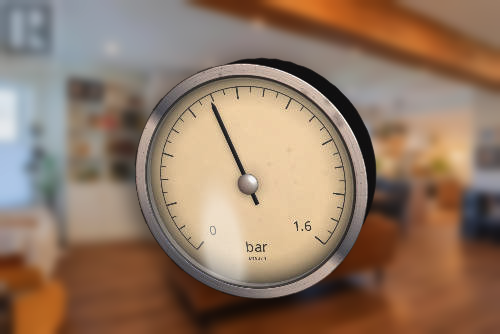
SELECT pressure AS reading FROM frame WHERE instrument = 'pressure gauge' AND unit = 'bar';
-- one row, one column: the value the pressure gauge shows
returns 0.7 bar
